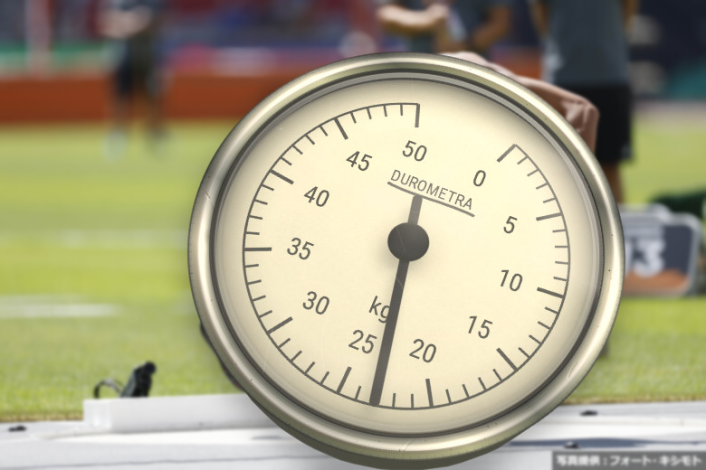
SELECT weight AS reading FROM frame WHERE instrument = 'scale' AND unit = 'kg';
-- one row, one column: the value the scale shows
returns 23 kg
